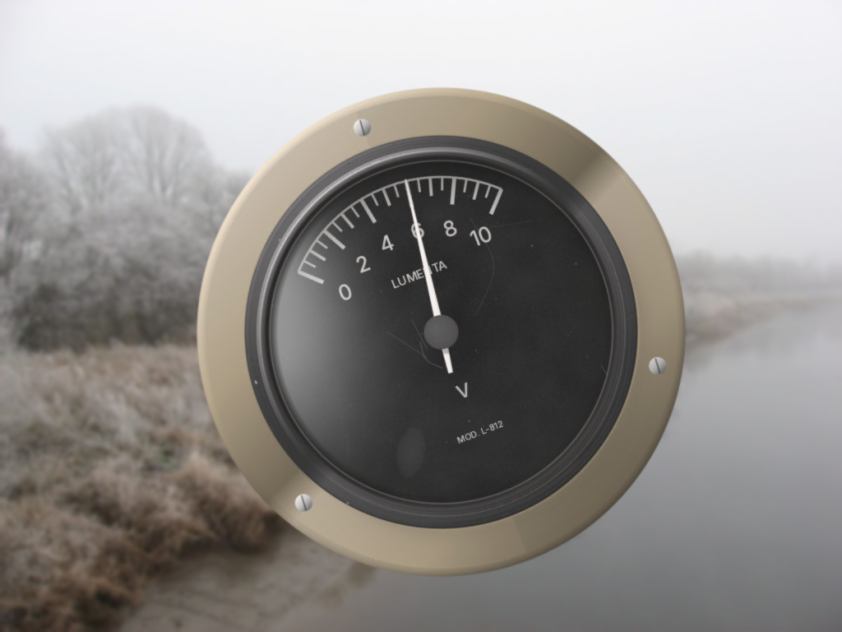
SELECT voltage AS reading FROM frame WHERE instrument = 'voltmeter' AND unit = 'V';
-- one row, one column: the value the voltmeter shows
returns 6 V
